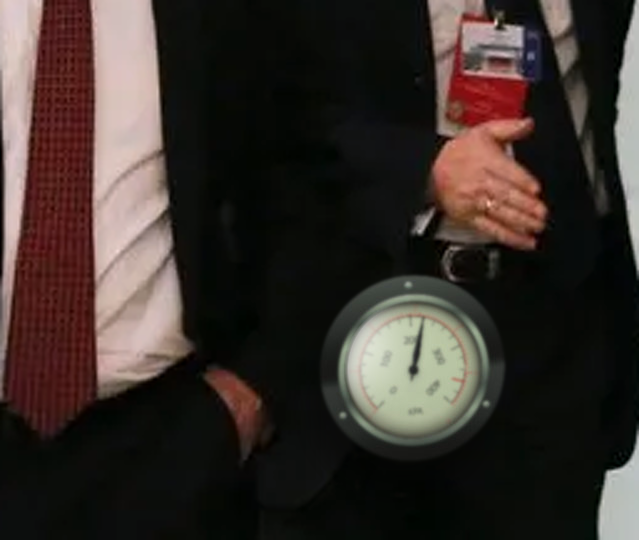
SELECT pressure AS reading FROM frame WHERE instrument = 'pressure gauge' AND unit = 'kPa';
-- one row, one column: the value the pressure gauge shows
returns 220 kPa
